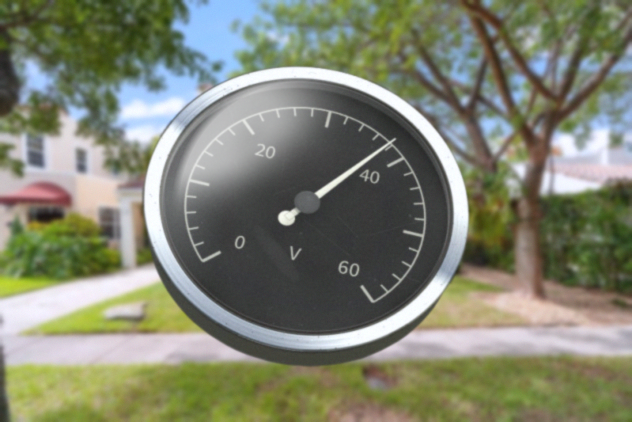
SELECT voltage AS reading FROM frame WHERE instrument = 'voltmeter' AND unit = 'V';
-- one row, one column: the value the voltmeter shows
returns 38 V
